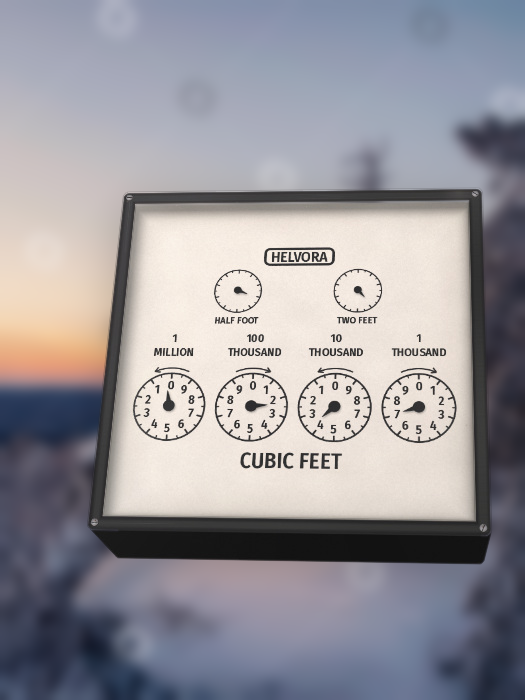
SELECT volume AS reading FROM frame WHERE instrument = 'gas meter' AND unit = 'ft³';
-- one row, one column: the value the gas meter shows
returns 23700 ft³
